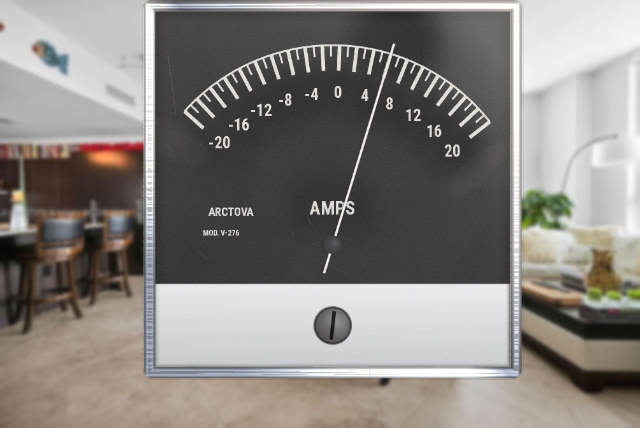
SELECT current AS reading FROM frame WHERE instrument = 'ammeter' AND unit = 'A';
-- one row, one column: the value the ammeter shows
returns 6 A
